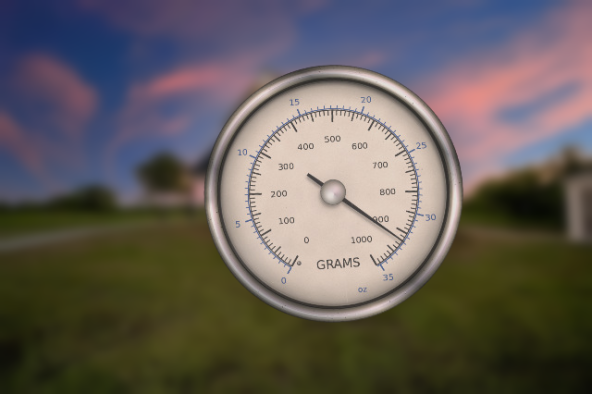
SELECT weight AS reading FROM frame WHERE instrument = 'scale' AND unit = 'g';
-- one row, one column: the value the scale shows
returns 920 g
